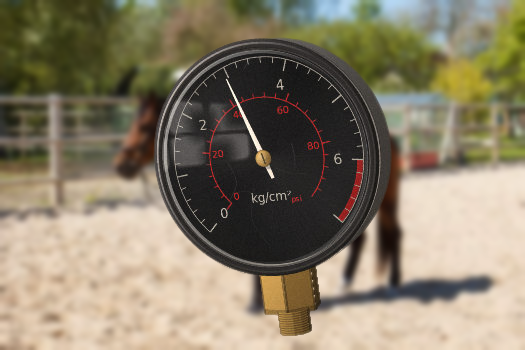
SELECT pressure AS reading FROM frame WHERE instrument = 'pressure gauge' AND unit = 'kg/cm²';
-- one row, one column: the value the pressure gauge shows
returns 3 kg/cm²
